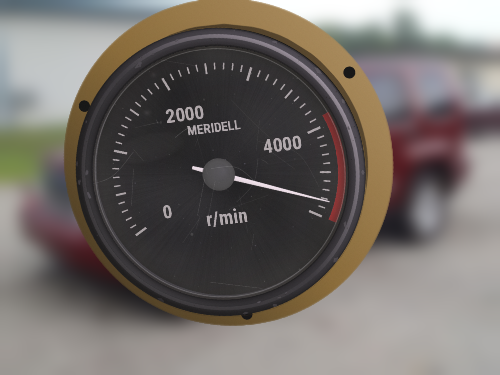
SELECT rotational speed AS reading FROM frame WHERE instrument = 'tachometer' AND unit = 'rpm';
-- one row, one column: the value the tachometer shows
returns 4800 rpm
